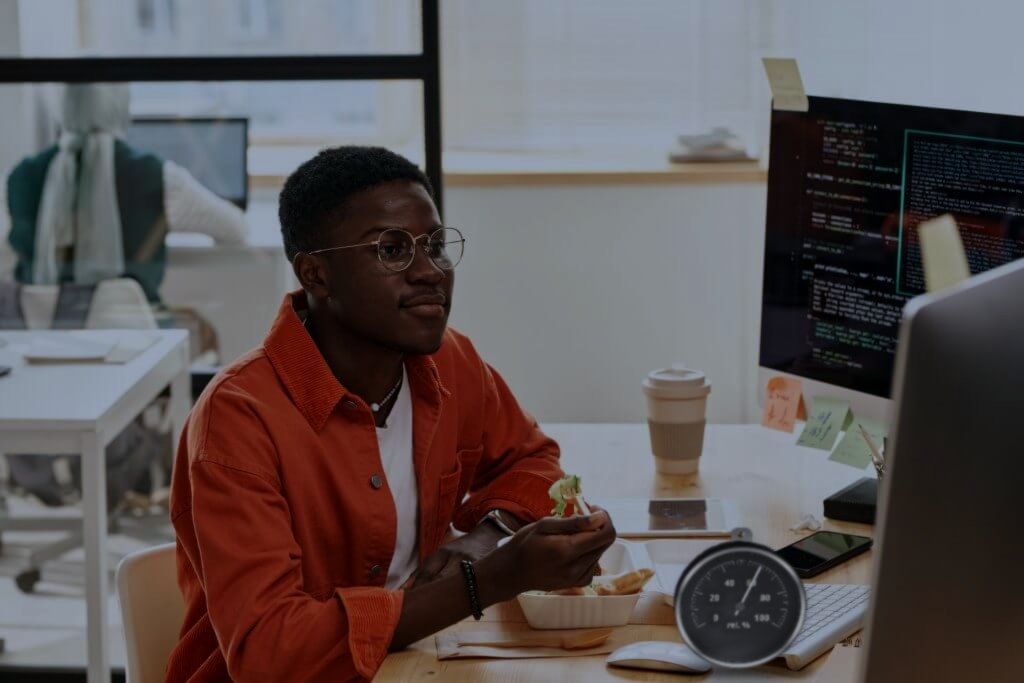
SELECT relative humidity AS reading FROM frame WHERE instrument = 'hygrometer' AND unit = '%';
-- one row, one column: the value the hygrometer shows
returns 60 %
